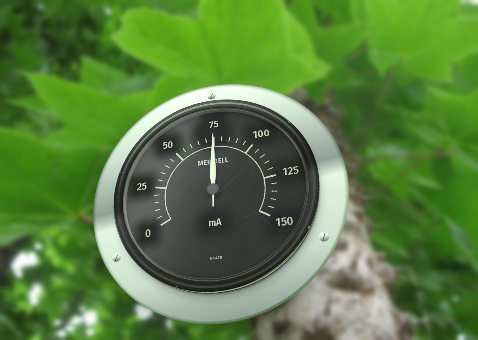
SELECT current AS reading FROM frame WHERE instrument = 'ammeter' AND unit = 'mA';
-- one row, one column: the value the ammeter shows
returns 75 mA
